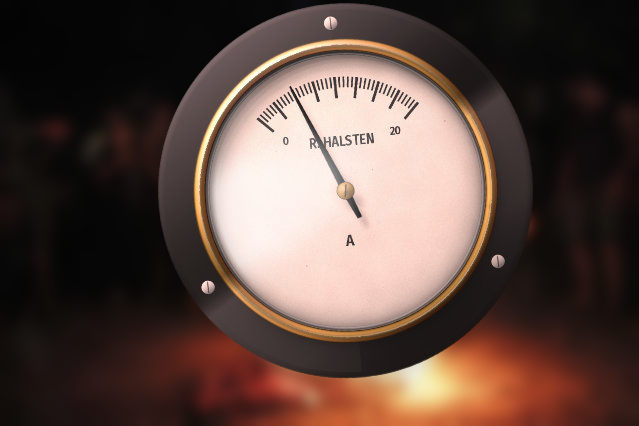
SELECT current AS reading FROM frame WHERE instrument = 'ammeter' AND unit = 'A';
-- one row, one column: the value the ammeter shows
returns 5 A
